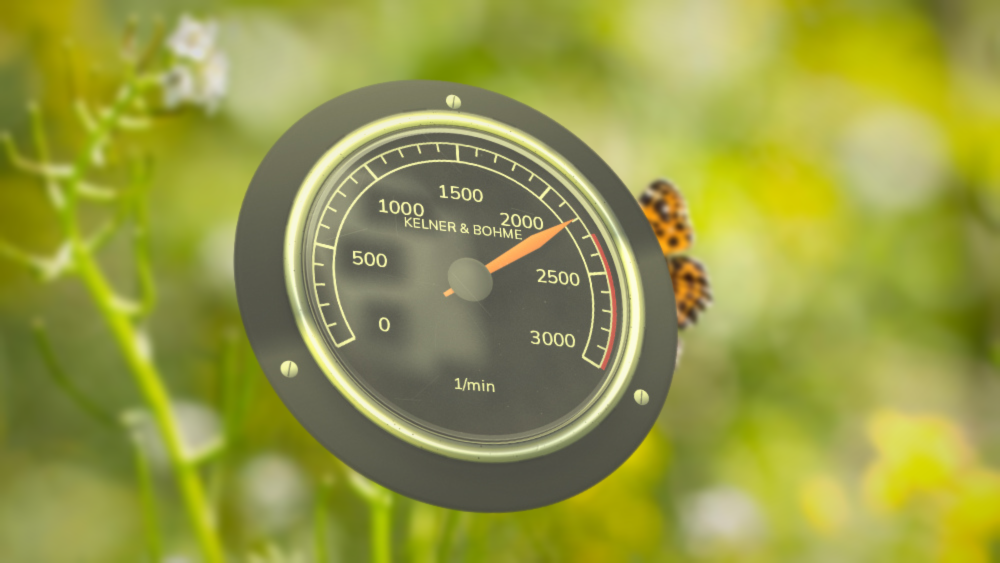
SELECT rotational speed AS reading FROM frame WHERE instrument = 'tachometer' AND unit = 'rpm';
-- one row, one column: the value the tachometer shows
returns 2200 rpm
